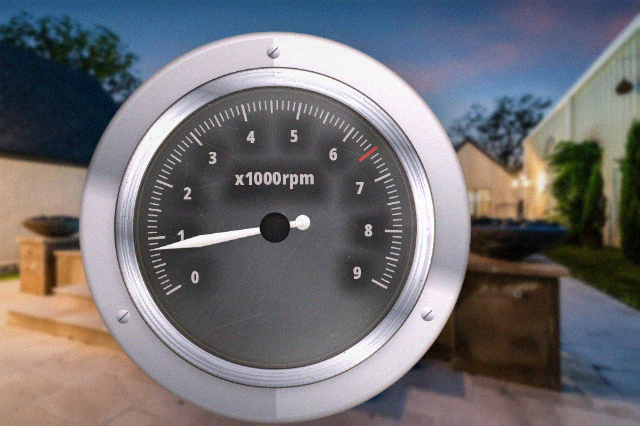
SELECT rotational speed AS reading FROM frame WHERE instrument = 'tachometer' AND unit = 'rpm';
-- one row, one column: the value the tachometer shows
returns 800 rpm
